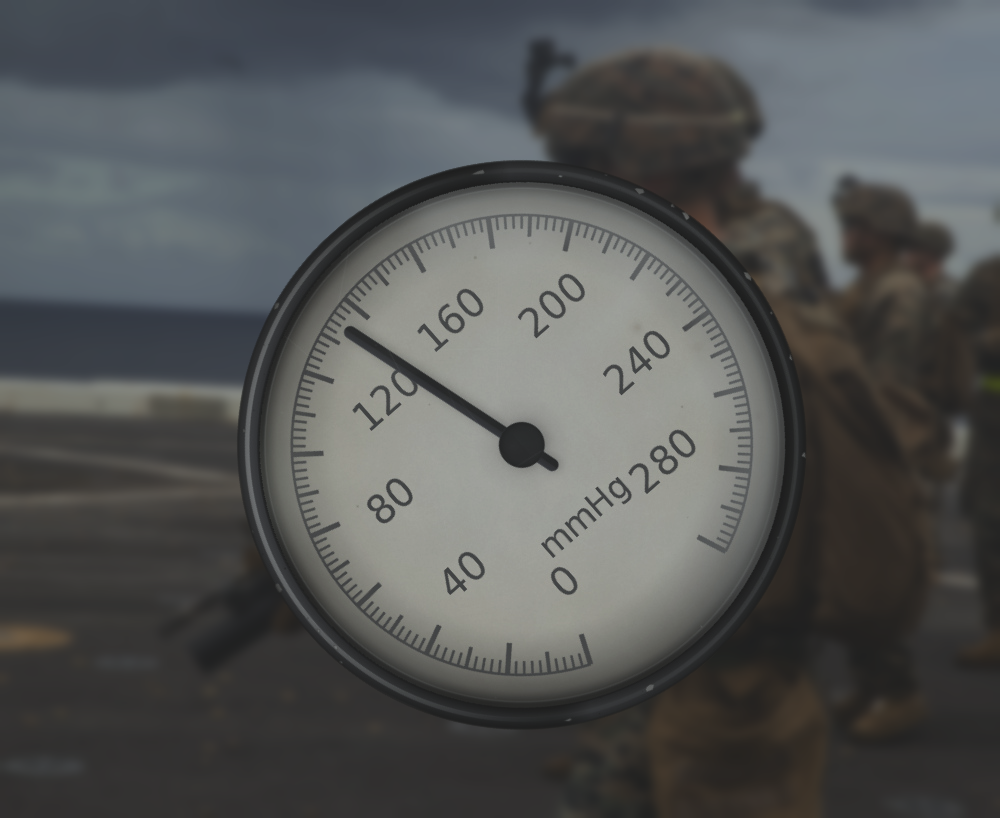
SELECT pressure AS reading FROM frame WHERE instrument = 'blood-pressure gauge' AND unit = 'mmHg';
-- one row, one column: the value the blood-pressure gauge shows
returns 134 mmHg
